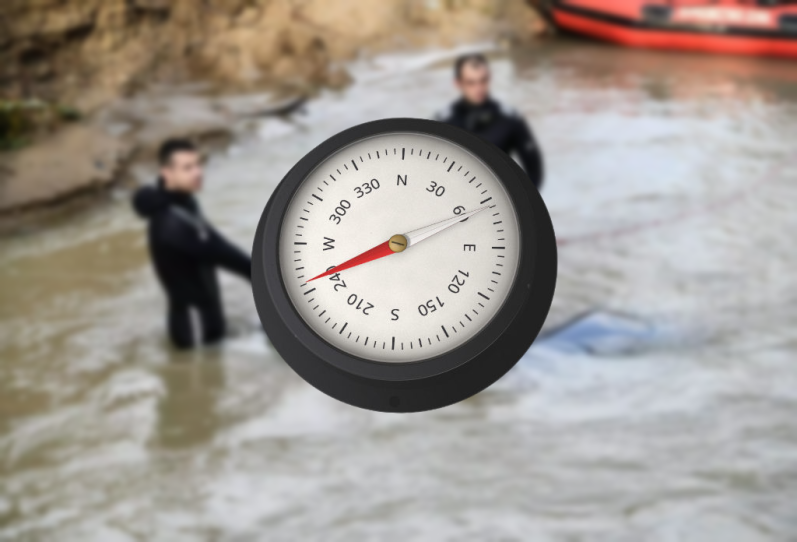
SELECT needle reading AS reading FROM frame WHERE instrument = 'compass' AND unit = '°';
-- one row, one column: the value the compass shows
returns 245 °
